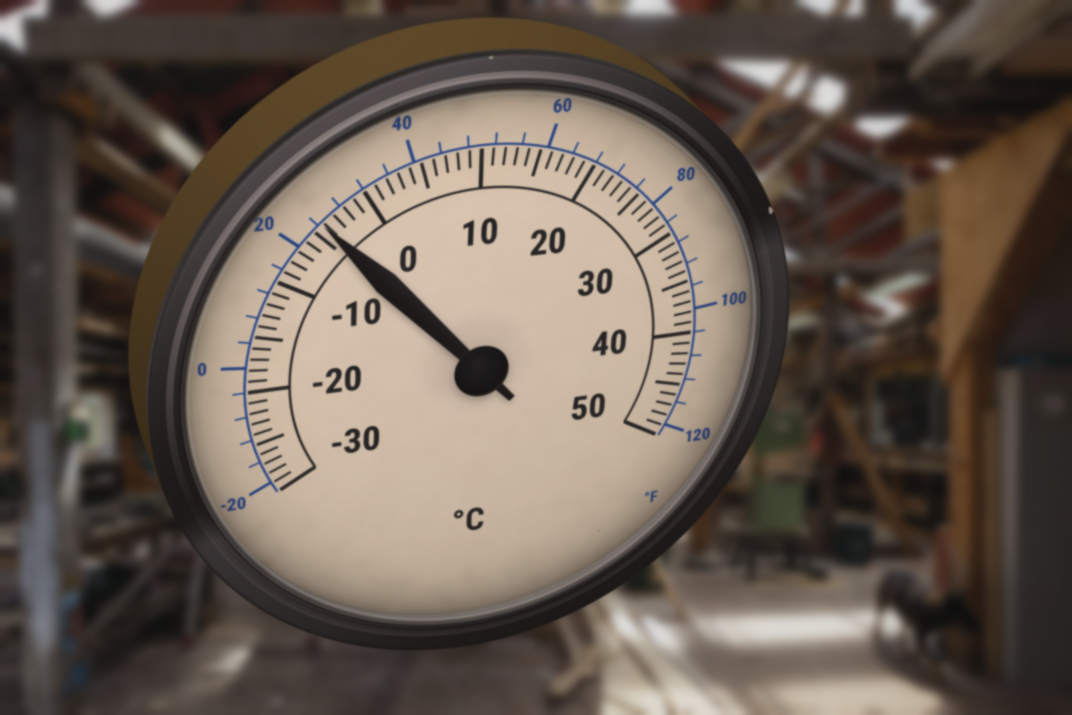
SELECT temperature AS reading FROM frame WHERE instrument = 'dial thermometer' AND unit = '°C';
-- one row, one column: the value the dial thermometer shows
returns -4 °C
